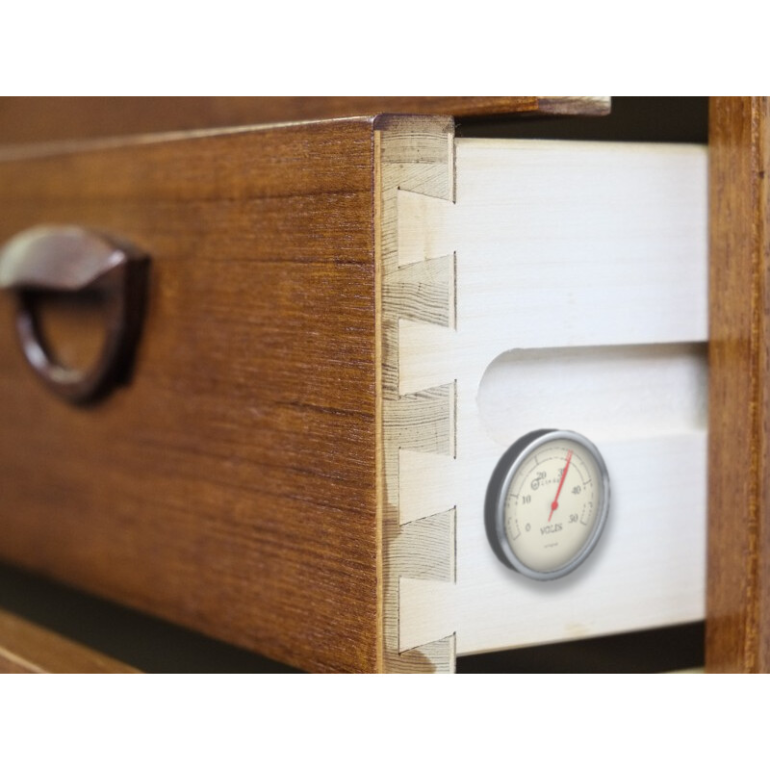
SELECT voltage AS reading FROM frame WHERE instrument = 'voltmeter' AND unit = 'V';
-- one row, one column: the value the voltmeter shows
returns 30 V
